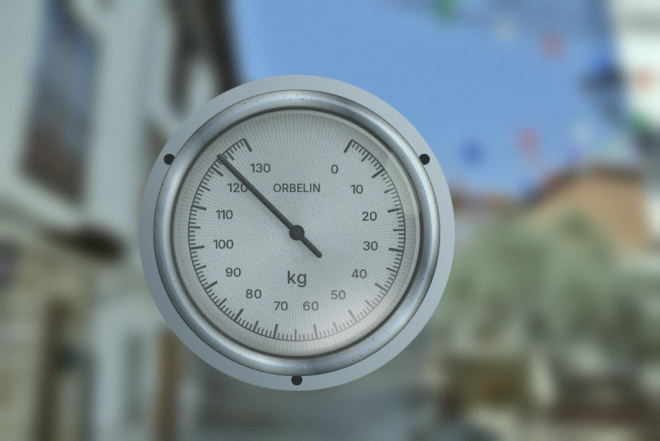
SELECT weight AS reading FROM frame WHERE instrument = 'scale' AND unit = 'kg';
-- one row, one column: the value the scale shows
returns 123 kg
